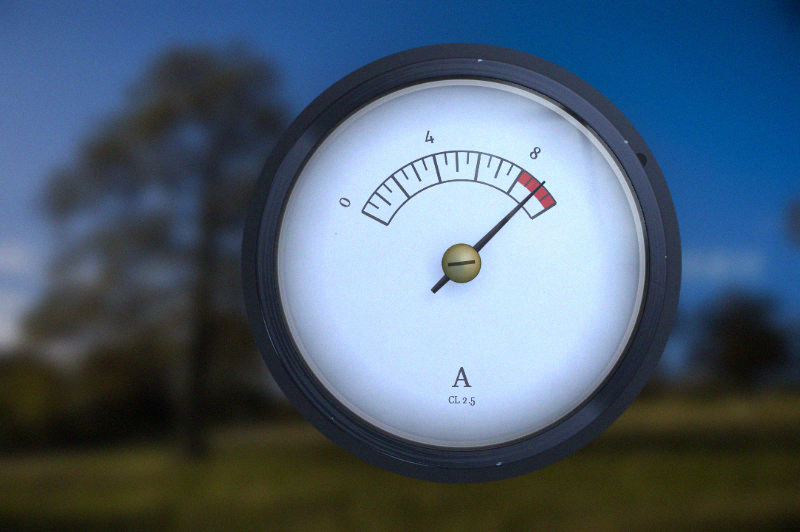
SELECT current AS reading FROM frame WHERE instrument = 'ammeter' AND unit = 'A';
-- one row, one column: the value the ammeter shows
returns 9 A
